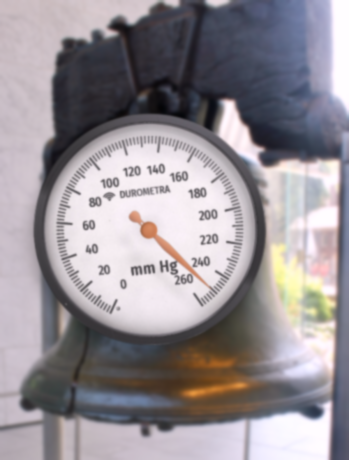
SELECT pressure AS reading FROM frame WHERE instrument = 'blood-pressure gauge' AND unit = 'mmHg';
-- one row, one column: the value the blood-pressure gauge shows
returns 250 mmHg
